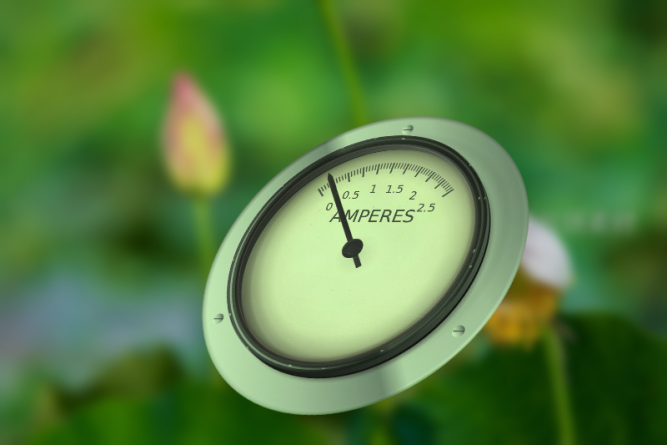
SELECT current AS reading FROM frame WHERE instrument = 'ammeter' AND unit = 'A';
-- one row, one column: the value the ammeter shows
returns 0.25 A
